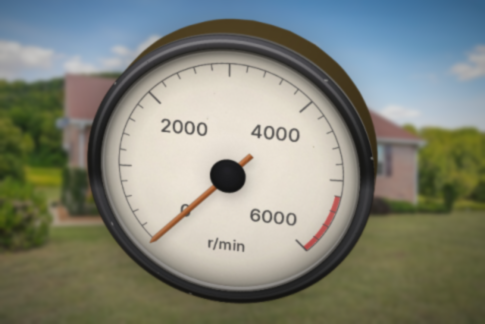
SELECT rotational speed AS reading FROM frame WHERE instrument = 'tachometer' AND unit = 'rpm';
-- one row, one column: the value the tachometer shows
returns 0 rpm
